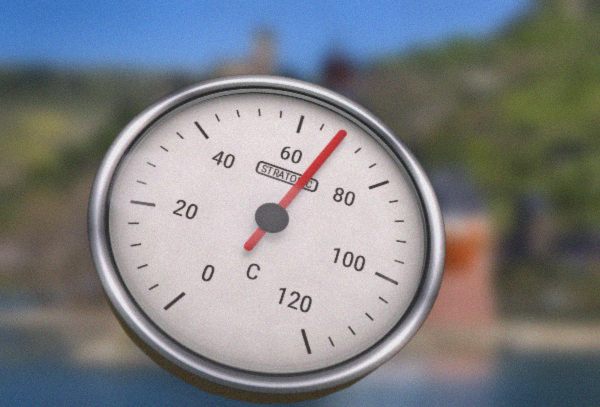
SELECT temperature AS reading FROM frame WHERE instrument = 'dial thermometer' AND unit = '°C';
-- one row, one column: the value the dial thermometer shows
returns 68 °C
